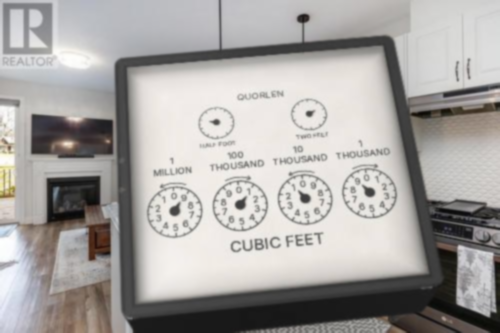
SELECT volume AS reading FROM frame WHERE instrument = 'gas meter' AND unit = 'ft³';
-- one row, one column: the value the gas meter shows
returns 910900 ft³
